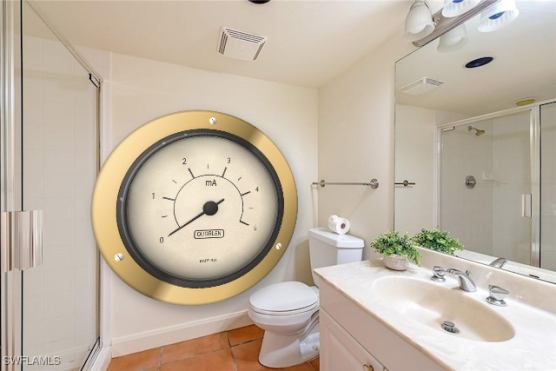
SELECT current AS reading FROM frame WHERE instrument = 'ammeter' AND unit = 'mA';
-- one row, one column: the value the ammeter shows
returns 0 mA
